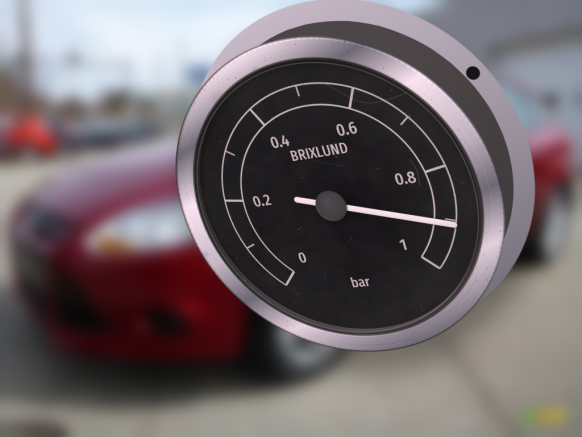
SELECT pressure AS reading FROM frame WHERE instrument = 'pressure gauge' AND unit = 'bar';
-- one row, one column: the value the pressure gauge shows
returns 0.9 bar
